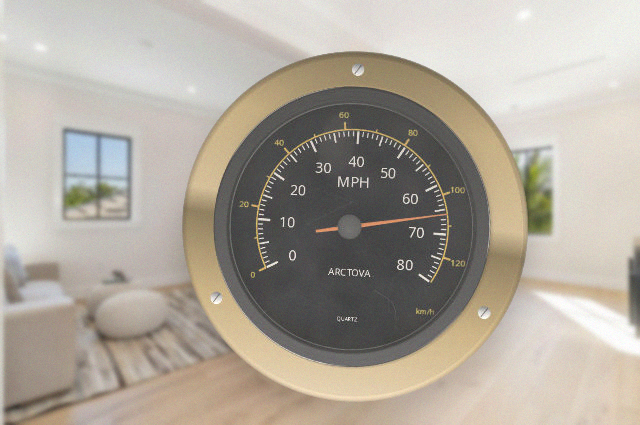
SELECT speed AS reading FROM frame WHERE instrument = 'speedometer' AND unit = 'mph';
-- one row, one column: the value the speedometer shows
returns 66 mph
